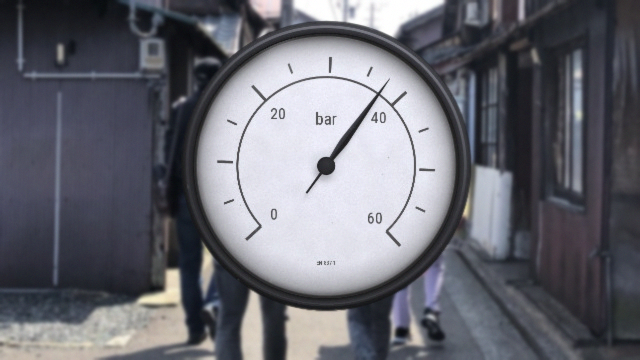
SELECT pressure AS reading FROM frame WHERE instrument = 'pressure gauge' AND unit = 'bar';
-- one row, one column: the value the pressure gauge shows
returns 37.5 bar
